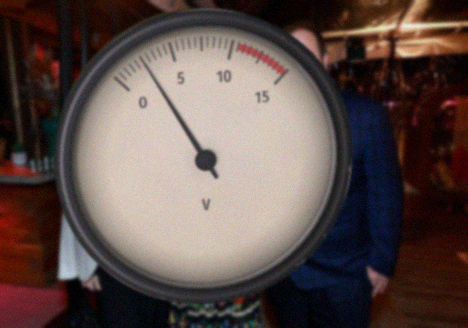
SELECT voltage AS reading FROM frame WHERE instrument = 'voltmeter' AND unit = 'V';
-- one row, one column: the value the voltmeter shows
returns 2.5 V
